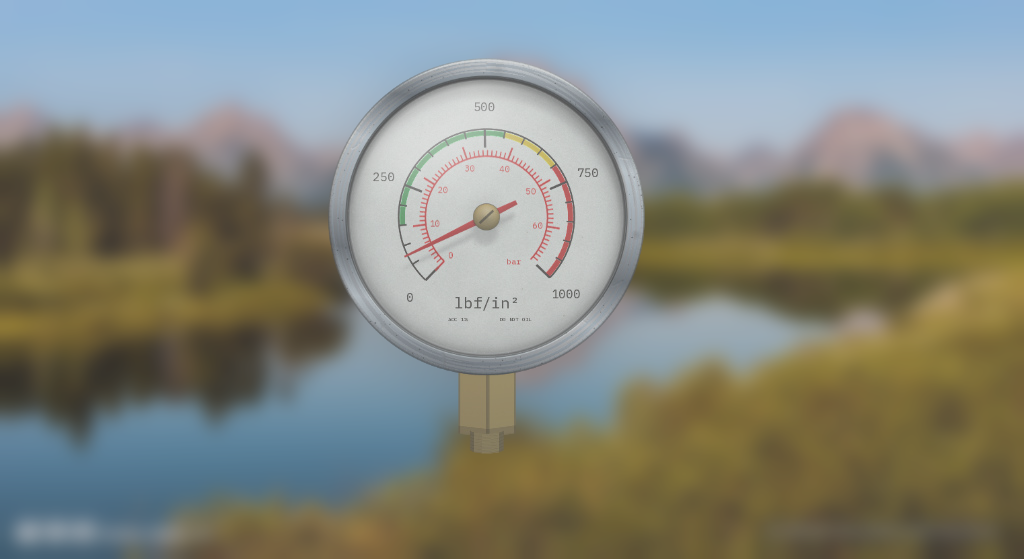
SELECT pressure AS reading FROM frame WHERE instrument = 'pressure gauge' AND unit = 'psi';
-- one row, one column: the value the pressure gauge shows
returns 75 psi
